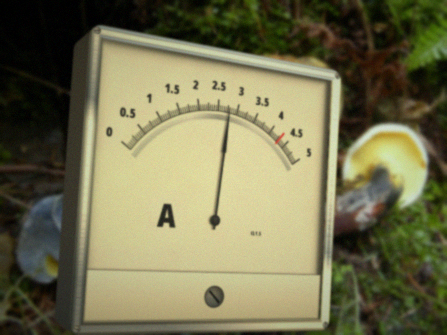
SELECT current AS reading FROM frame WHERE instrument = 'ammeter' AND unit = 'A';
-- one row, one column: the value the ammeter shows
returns 2.75 A
